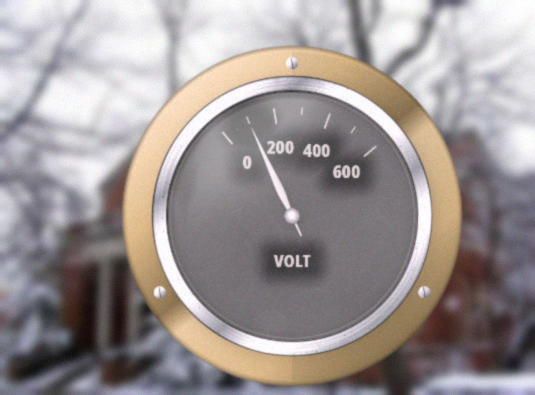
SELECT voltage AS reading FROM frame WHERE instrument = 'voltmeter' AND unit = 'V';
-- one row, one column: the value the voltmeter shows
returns 100 V
